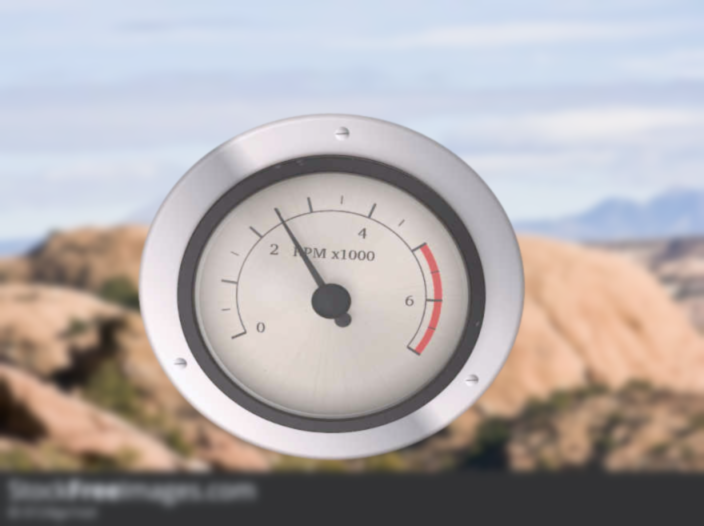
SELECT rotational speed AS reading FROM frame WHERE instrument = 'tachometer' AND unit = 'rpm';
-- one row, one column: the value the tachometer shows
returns 2500 rpm
